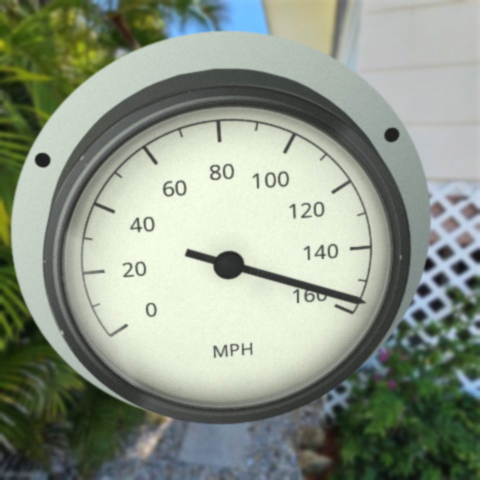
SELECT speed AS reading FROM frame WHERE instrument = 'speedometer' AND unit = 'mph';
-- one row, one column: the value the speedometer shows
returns 155 mph
